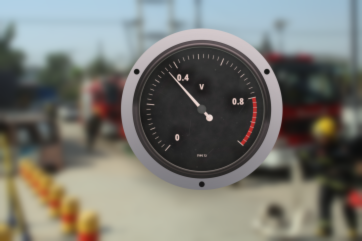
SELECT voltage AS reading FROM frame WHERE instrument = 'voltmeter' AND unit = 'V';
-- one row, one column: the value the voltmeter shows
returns 0.36 V
